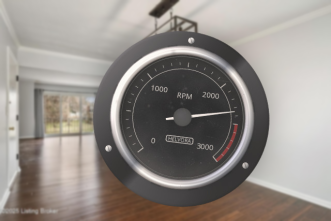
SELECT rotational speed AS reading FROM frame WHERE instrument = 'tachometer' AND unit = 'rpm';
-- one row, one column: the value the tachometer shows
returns 2350 rpm
